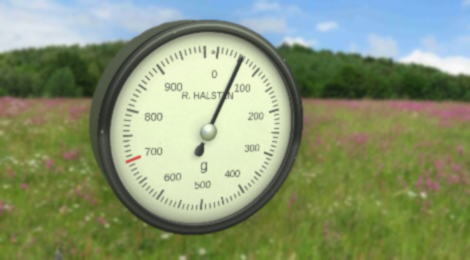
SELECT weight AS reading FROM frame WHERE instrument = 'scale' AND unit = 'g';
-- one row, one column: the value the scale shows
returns 50 g
